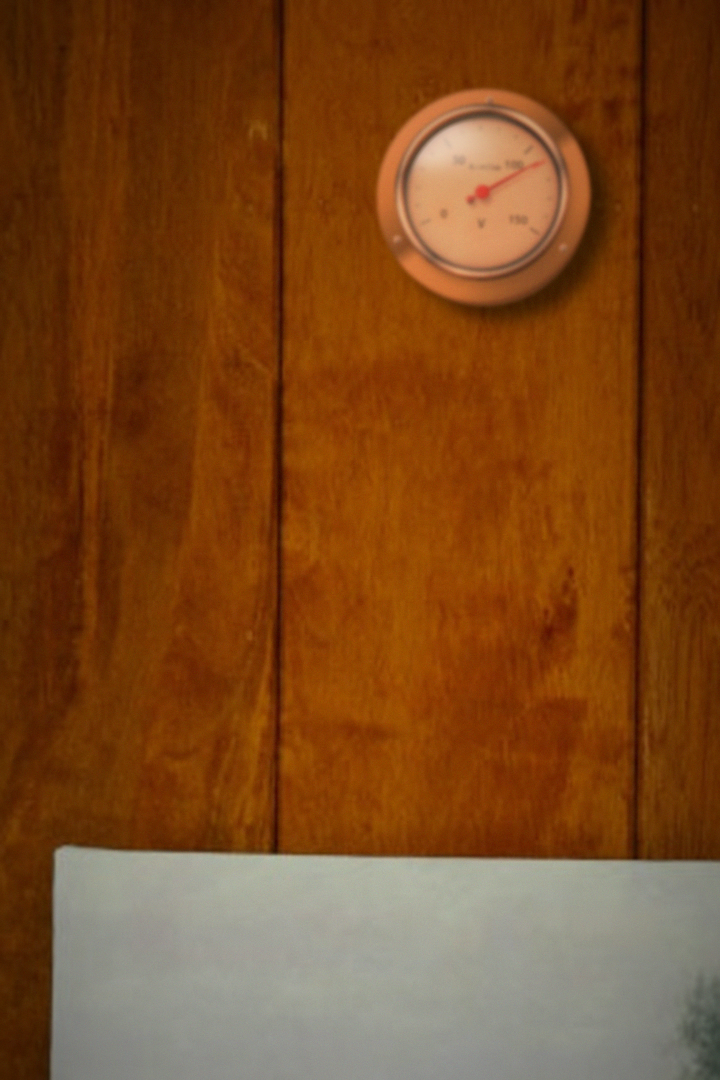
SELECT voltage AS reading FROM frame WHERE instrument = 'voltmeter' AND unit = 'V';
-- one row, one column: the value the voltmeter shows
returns 110 V
